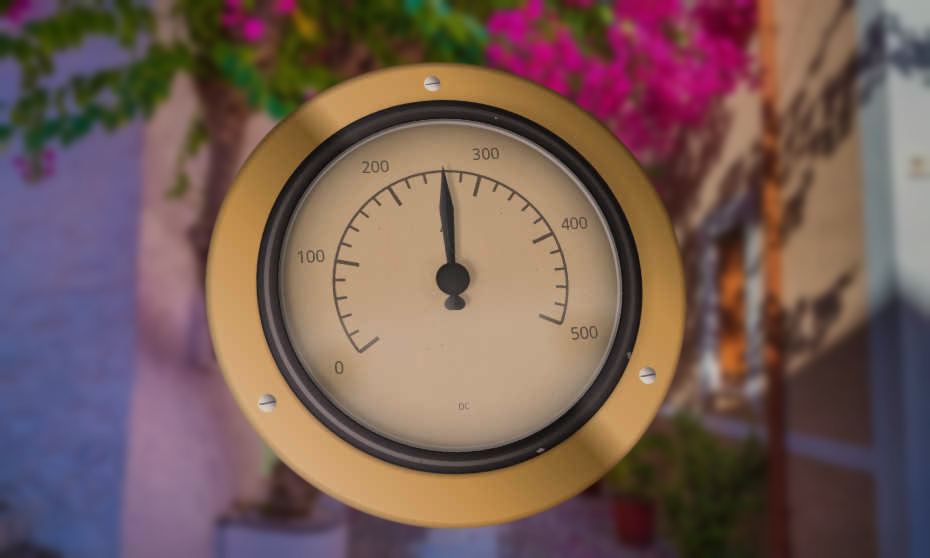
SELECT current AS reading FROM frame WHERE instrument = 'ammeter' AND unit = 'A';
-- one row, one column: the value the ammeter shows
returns 260 A
